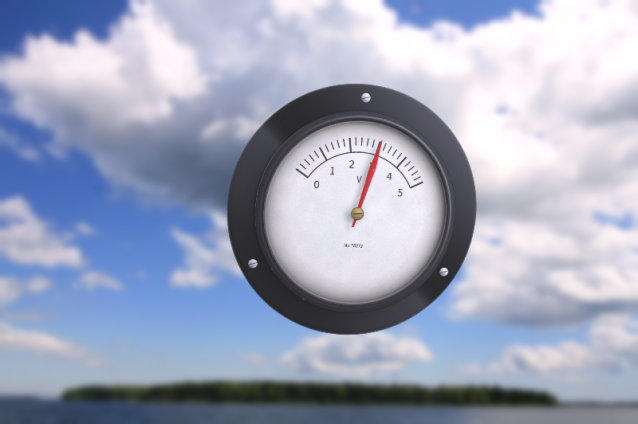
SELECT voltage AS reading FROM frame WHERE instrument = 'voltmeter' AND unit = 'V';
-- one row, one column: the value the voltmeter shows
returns 3 V
